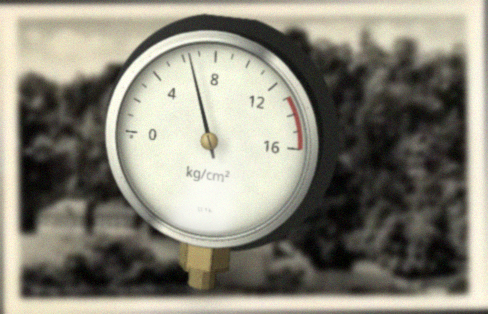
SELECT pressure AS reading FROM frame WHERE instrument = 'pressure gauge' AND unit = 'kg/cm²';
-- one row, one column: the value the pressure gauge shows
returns 6.5 kg/cm²
